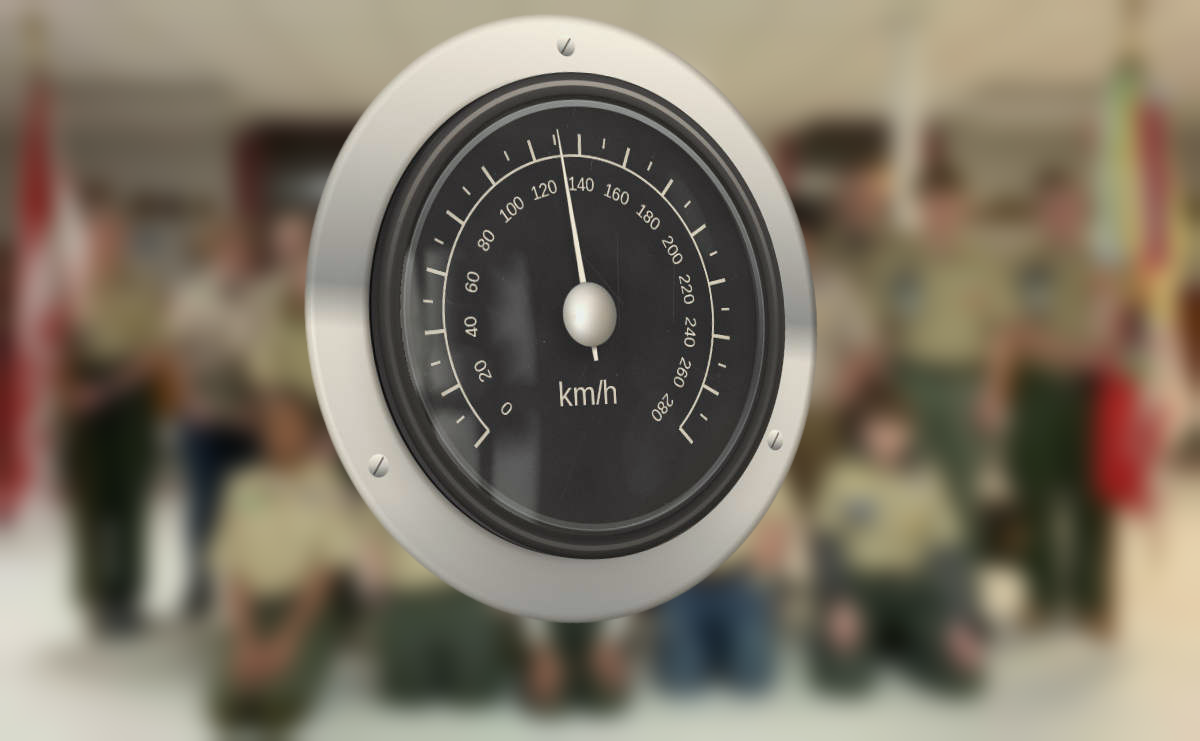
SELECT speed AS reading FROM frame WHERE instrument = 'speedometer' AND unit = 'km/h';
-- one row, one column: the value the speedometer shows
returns 130 km/h
